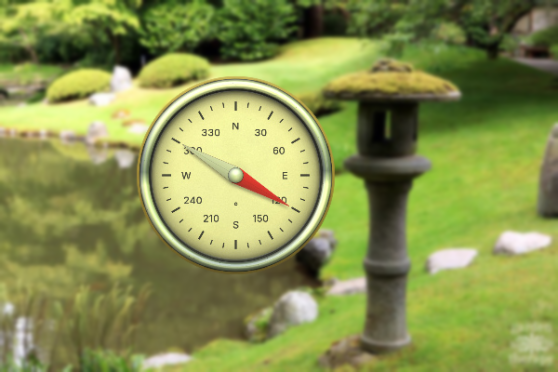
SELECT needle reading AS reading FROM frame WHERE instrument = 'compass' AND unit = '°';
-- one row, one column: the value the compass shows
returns 120 °
